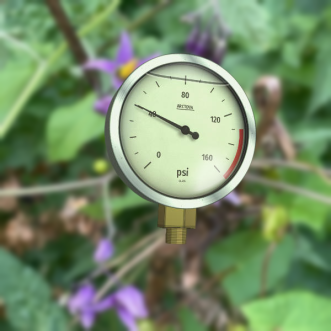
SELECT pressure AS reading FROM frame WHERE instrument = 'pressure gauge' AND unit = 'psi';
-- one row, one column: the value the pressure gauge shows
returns 40 psi
